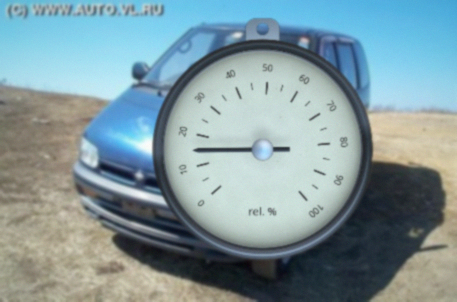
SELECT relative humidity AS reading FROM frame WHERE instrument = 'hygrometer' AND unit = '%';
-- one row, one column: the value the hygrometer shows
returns 15 %
